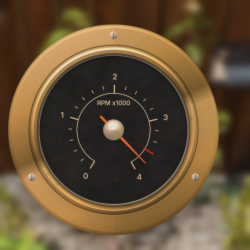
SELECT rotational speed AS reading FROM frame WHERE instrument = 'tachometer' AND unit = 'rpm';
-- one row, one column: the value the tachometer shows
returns 3800 rpm
